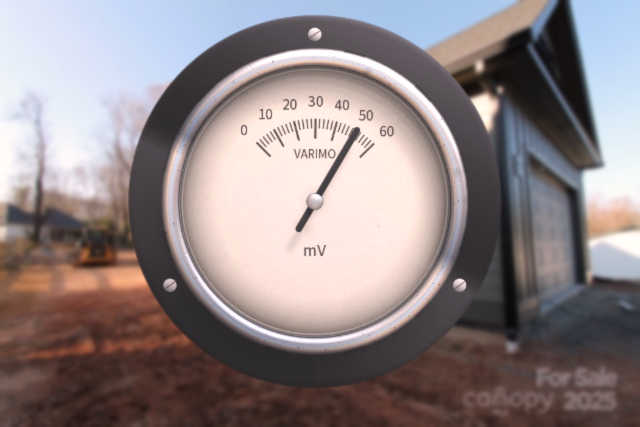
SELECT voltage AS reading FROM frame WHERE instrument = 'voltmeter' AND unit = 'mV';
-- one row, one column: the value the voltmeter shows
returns 50 mV
